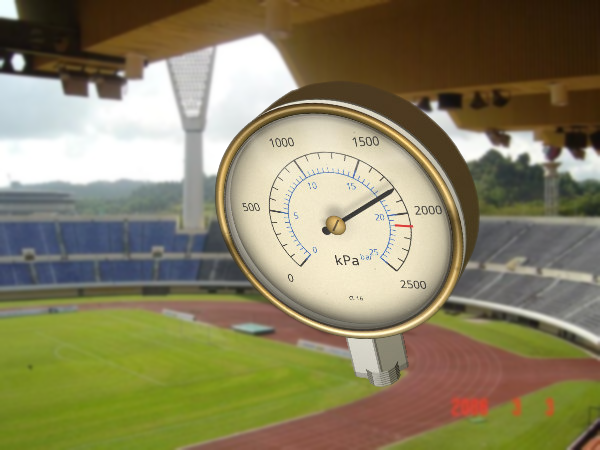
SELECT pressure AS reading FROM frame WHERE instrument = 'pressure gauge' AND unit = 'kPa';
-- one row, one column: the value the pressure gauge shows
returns 1800 kPa
